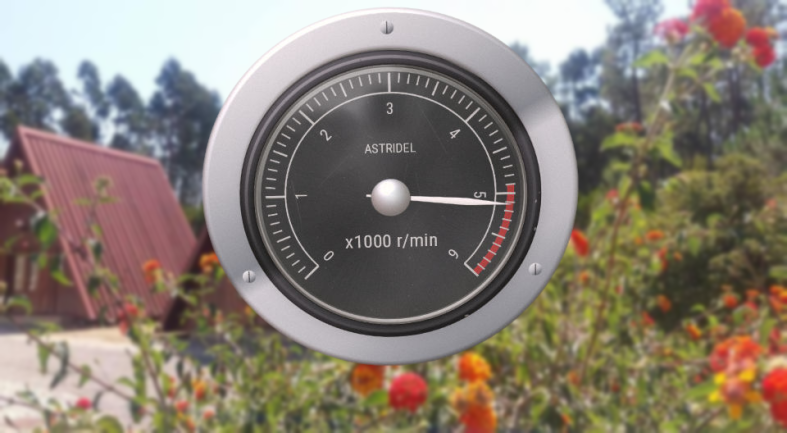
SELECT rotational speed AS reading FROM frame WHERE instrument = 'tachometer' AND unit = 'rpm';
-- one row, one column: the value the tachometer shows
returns 5100 rpm
